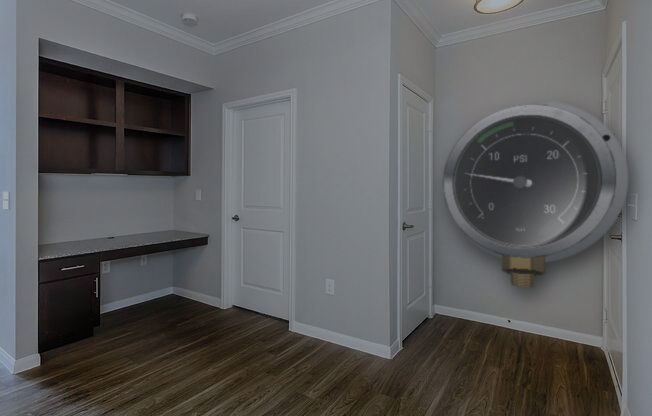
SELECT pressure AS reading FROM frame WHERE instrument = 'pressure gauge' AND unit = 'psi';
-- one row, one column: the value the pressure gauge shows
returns 6 psi
